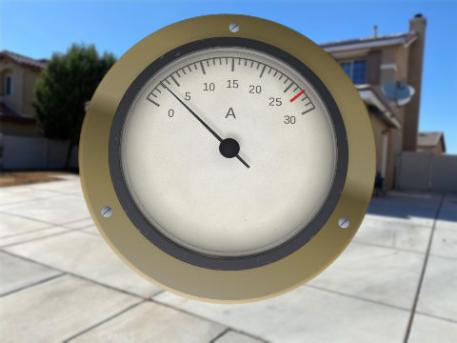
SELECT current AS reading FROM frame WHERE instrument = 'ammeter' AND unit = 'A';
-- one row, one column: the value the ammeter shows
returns 3 A
